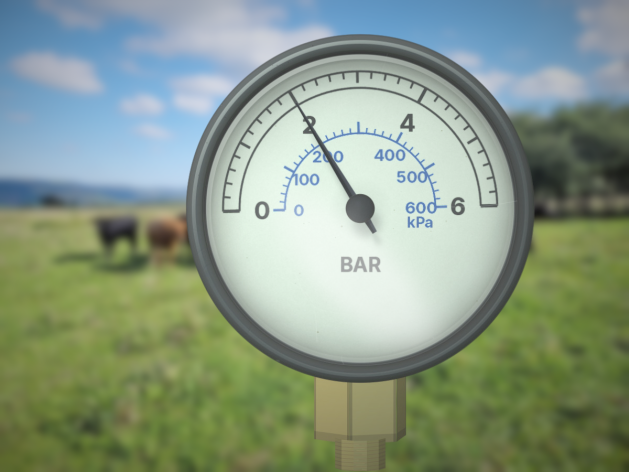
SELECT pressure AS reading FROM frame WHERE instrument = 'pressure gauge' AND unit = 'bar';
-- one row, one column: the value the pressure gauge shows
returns 2 bar
